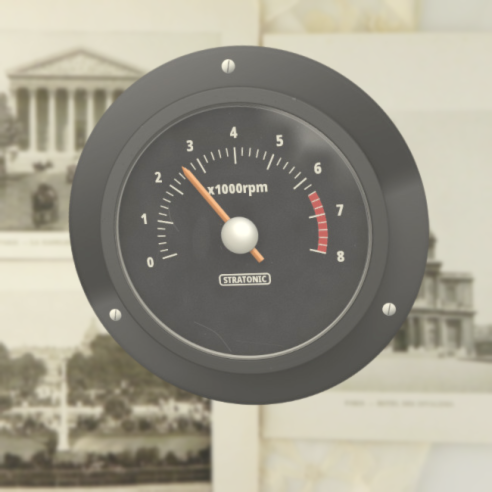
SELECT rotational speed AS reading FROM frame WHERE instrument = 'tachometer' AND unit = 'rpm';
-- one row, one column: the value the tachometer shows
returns 2600 rpm
